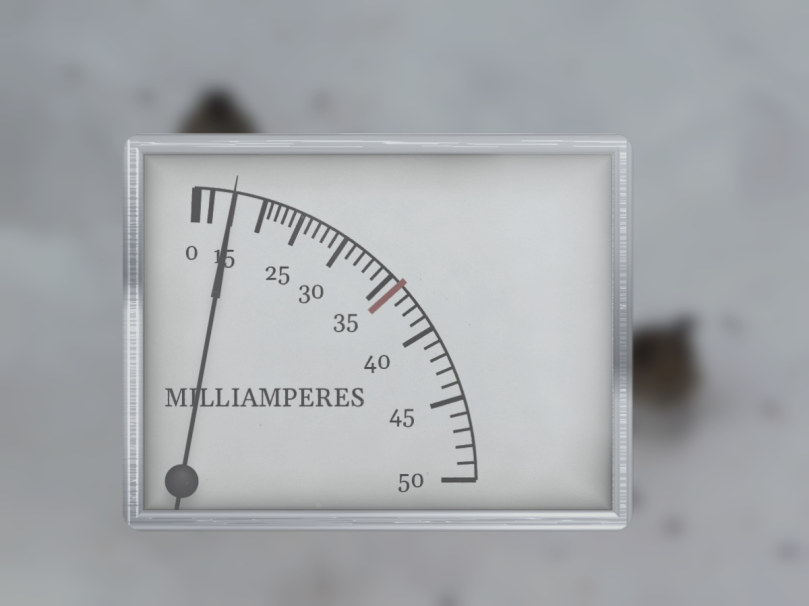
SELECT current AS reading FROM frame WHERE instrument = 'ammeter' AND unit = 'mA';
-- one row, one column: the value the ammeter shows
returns 15 mA
